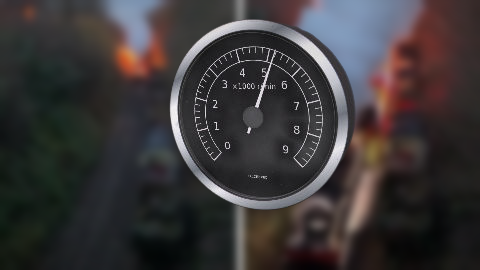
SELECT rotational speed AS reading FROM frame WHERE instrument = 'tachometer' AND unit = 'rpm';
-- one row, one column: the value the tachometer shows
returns 5200 rpm
